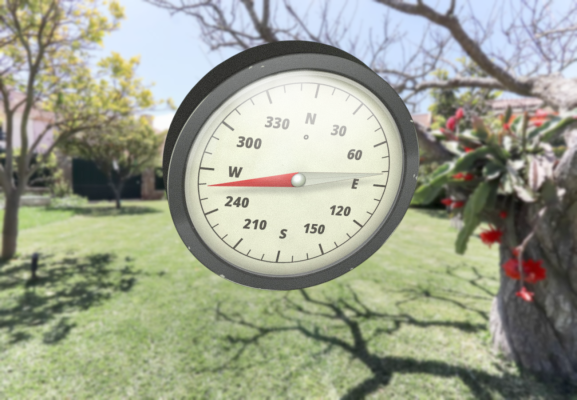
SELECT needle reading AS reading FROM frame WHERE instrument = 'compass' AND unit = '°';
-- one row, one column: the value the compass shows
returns 260 °
